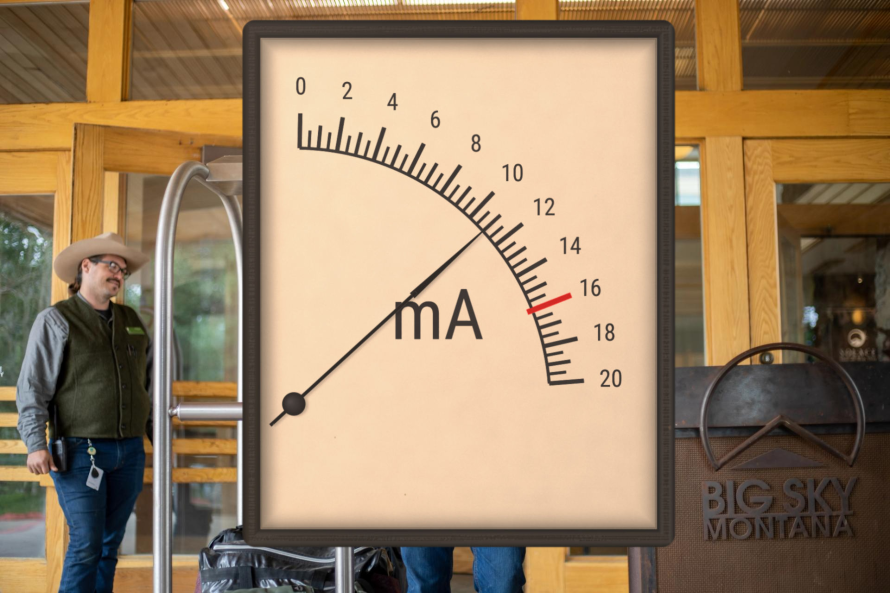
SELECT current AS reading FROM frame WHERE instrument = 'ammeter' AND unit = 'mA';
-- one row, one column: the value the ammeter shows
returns 11 mA
